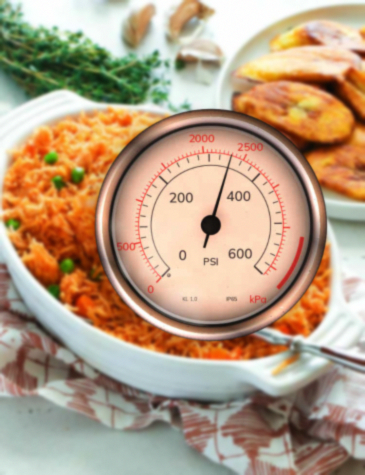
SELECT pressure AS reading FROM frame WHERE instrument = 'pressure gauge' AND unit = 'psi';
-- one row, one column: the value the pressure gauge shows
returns 340 psi
